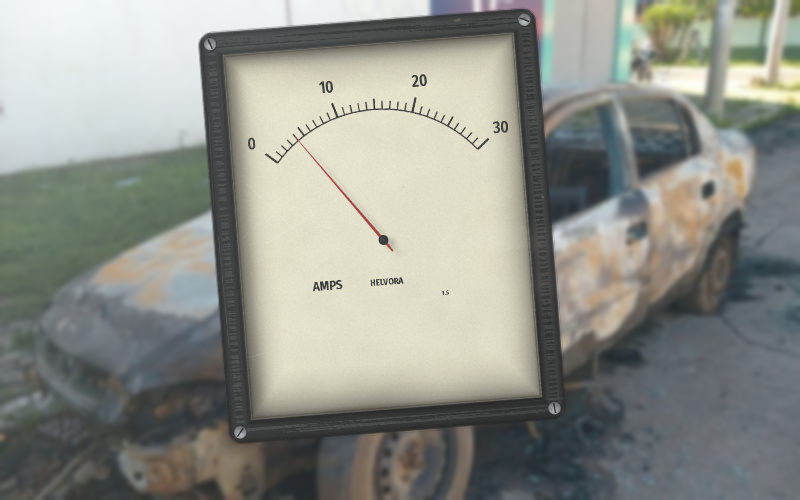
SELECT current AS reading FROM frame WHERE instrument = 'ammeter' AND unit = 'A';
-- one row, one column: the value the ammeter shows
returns 4 A
